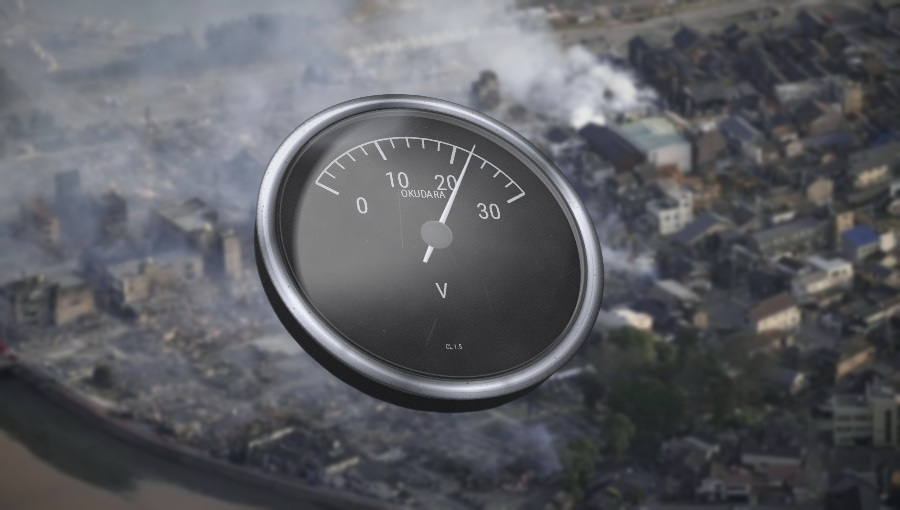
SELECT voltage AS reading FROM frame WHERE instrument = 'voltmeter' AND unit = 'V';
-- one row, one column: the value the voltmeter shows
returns 22 V
